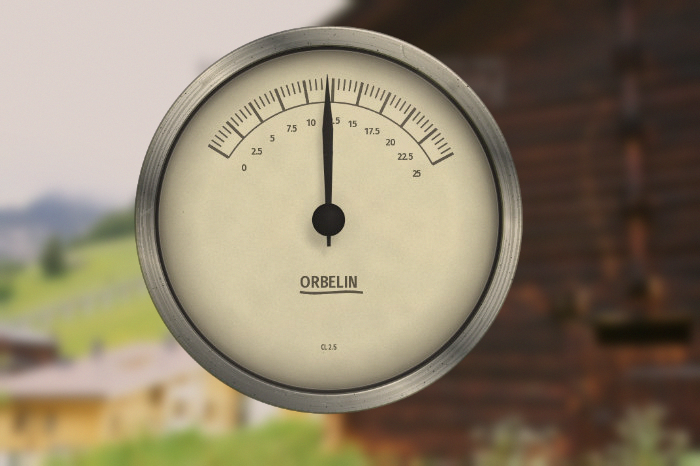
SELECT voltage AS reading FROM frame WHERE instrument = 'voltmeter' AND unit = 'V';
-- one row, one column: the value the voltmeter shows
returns 12 V
